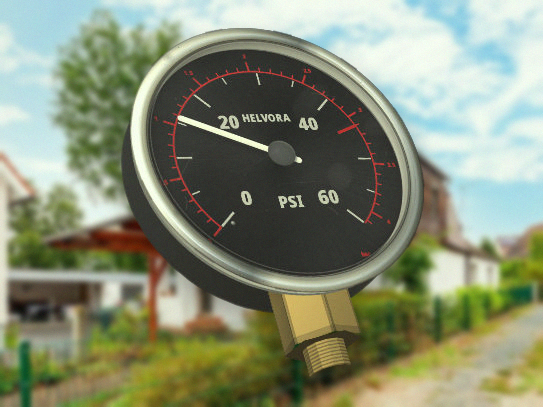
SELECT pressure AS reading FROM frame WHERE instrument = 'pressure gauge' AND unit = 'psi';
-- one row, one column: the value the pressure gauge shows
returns 15 psi
